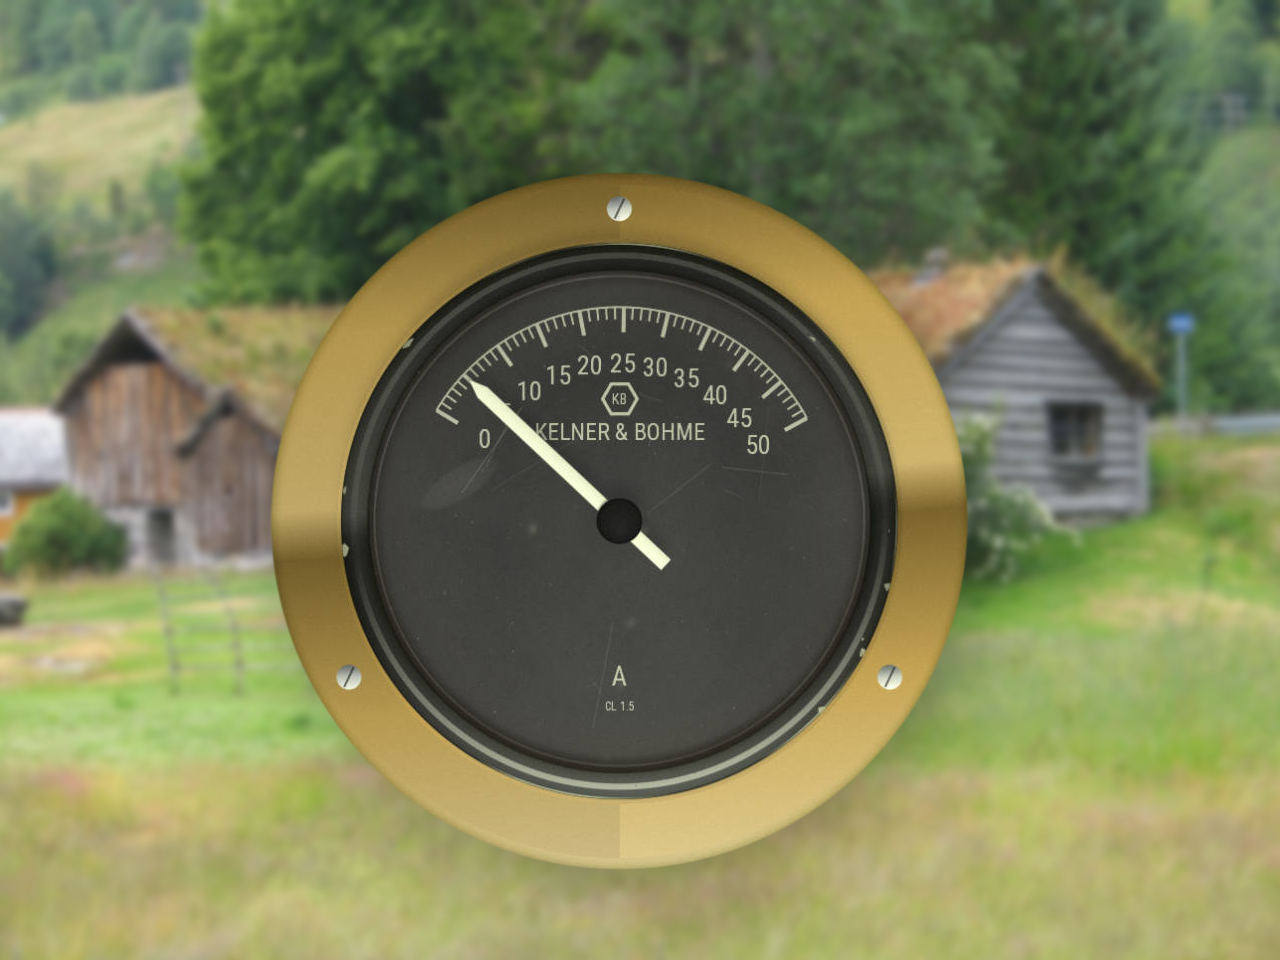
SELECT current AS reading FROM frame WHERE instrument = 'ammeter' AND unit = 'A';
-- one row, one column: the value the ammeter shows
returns 5 A
